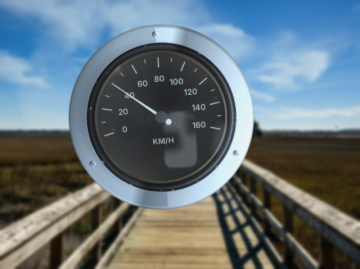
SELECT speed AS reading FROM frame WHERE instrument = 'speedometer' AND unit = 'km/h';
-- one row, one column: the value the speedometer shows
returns 40 km/h
